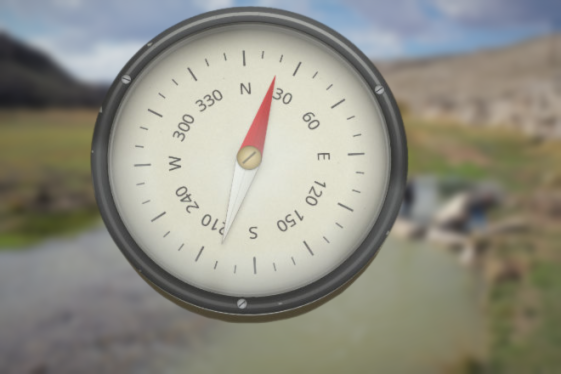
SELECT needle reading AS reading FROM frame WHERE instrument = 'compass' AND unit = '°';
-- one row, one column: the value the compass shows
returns 20 °
